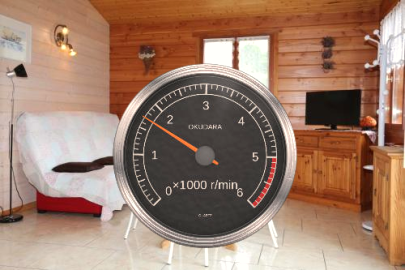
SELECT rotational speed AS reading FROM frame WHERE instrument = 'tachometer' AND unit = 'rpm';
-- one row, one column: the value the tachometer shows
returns 1700 rpm
